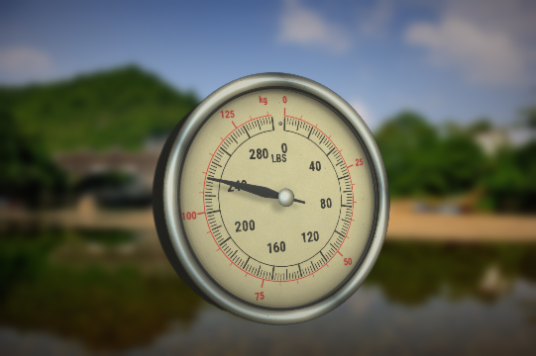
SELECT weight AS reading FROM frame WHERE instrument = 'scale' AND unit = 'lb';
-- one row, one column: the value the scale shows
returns 240 lb
